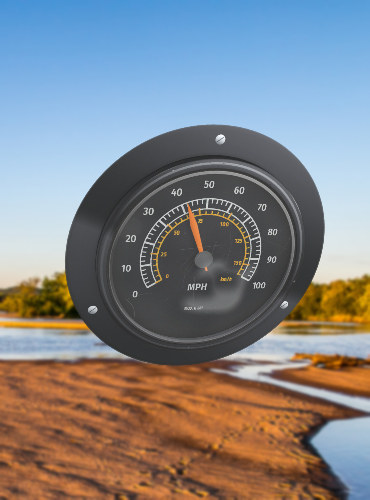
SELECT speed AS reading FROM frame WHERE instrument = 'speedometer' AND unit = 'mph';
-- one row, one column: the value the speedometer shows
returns 42 mph
